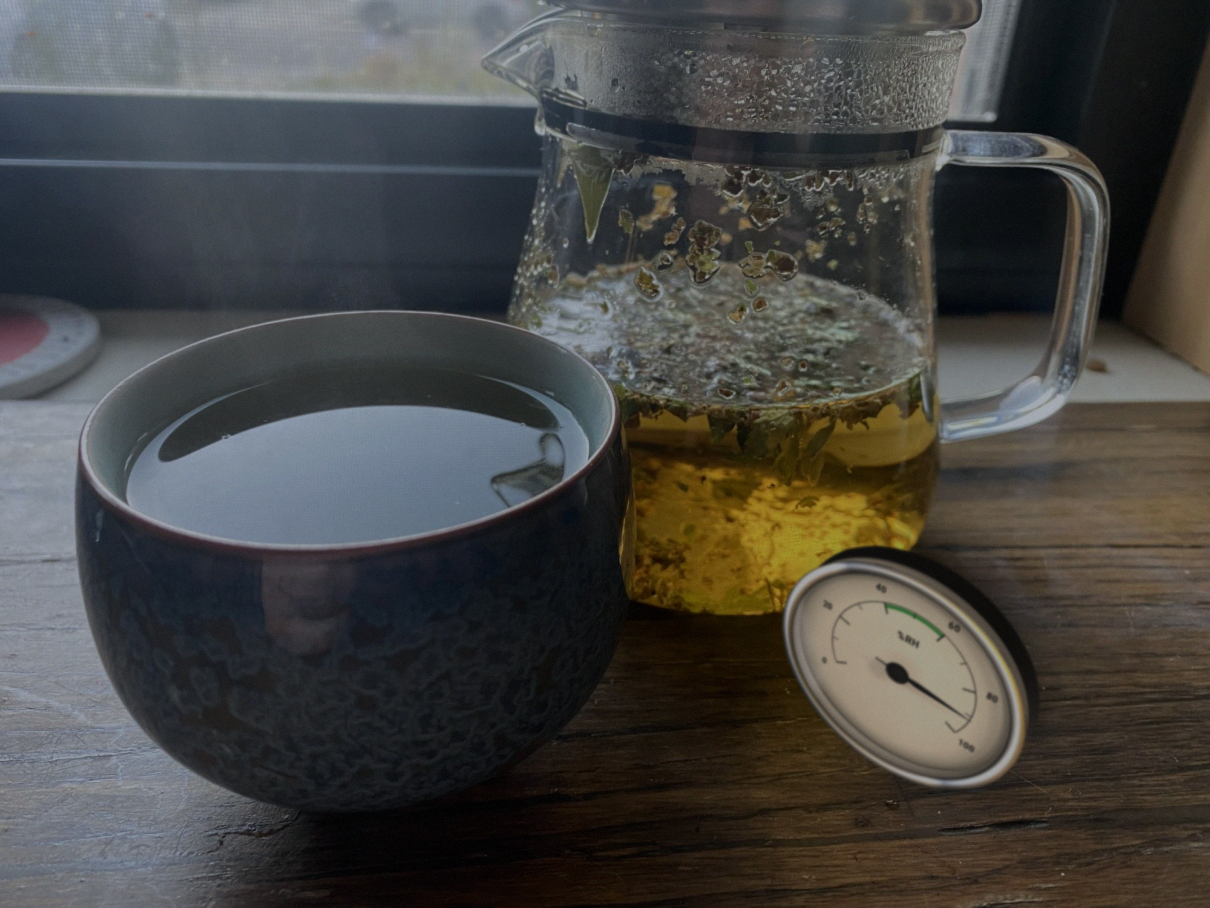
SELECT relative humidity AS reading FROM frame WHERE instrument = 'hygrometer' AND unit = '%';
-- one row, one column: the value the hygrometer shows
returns 90 %
